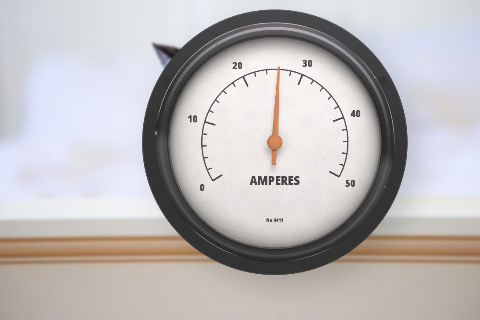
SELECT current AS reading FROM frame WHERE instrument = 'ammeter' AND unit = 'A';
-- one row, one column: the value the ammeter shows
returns 26 A
